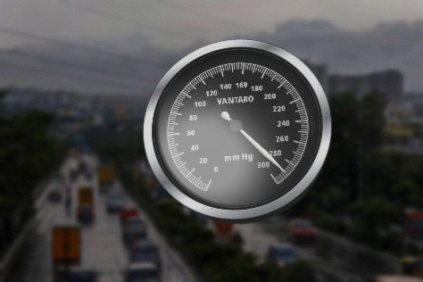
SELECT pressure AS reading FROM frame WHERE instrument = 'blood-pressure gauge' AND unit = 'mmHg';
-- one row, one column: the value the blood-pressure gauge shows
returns 290 mmHg
